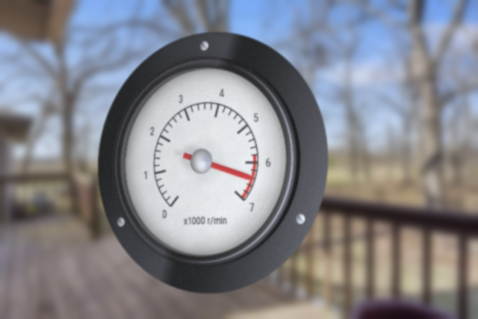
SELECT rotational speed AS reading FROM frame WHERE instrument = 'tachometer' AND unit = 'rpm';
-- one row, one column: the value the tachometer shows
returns 6400 rpm
